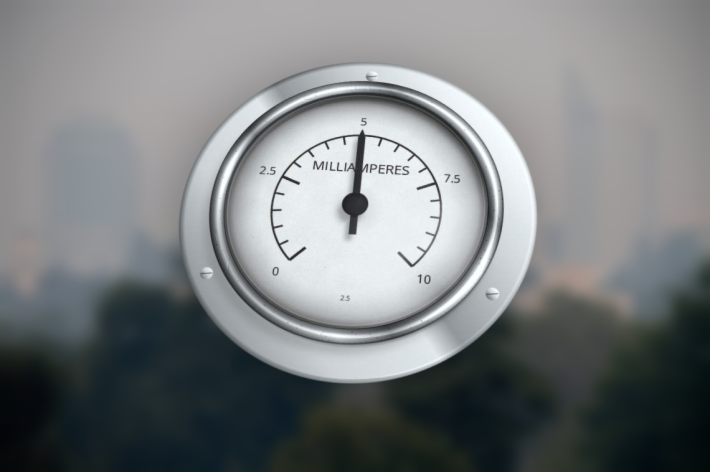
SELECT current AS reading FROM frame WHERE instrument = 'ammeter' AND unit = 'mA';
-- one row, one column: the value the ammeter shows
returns 5 mA
